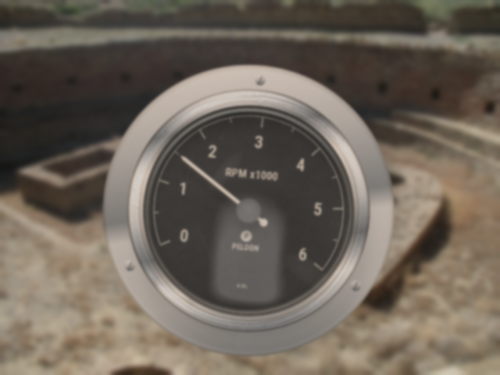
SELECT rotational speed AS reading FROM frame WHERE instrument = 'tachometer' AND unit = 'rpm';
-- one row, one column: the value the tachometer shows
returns 1500 rpm
